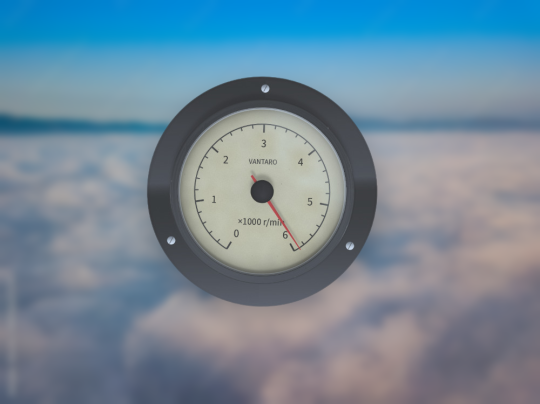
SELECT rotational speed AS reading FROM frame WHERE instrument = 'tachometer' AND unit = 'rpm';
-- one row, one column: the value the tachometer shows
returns 5900 rpm
